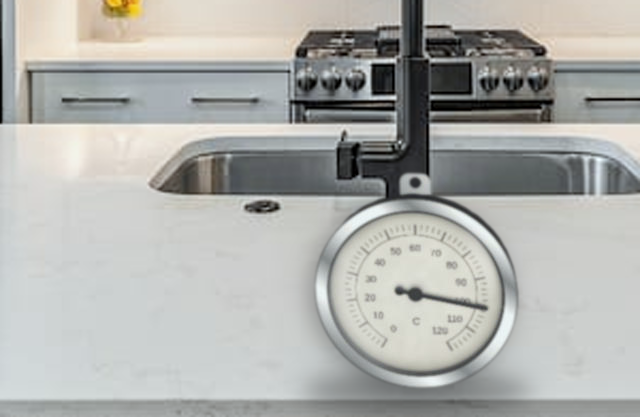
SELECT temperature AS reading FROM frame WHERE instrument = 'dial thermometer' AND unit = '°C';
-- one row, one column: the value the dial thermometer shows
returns 100 °C
